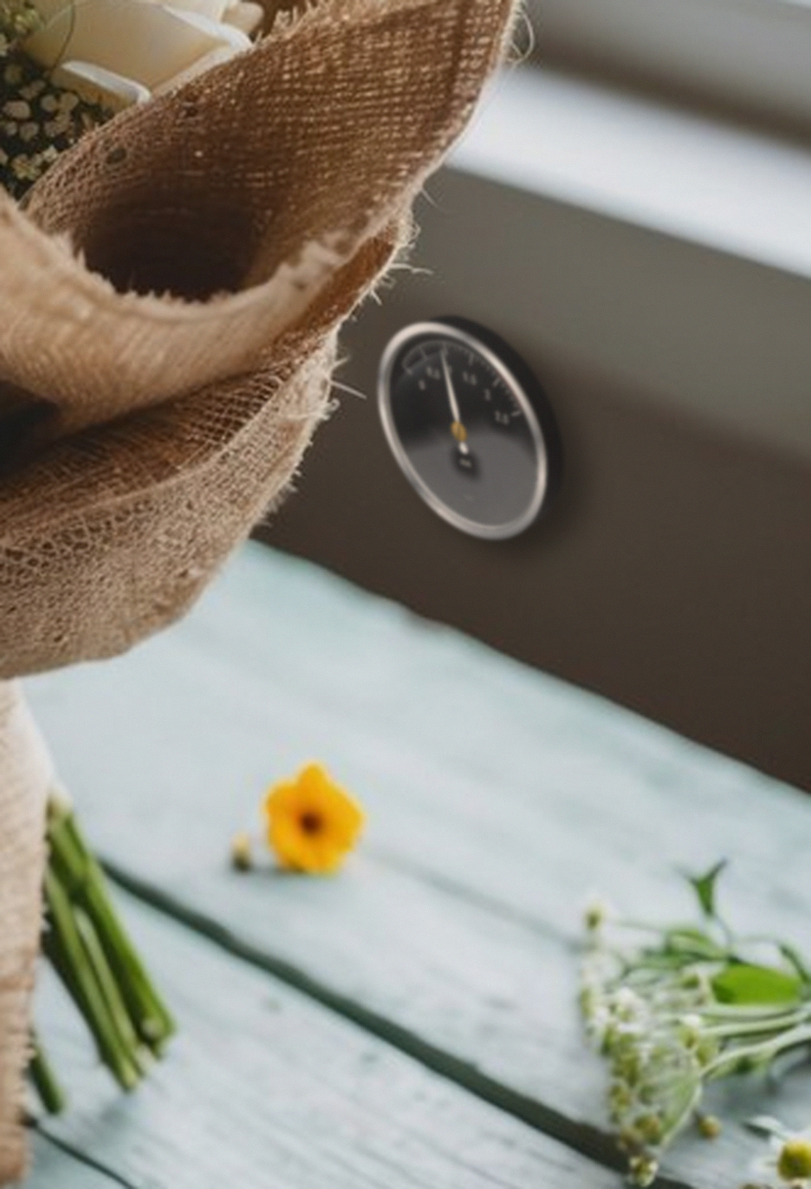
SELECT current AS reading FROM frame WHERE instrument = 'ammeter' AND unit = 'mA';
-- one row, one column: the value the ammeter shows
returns 1 mA
